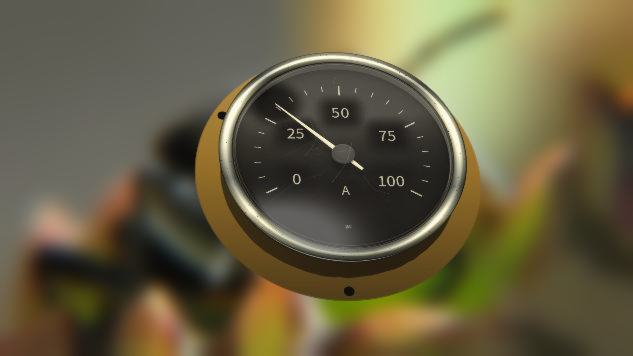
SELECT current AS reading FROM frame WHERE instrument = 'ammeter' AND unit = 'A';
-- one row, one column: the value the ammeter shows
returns 30 A
